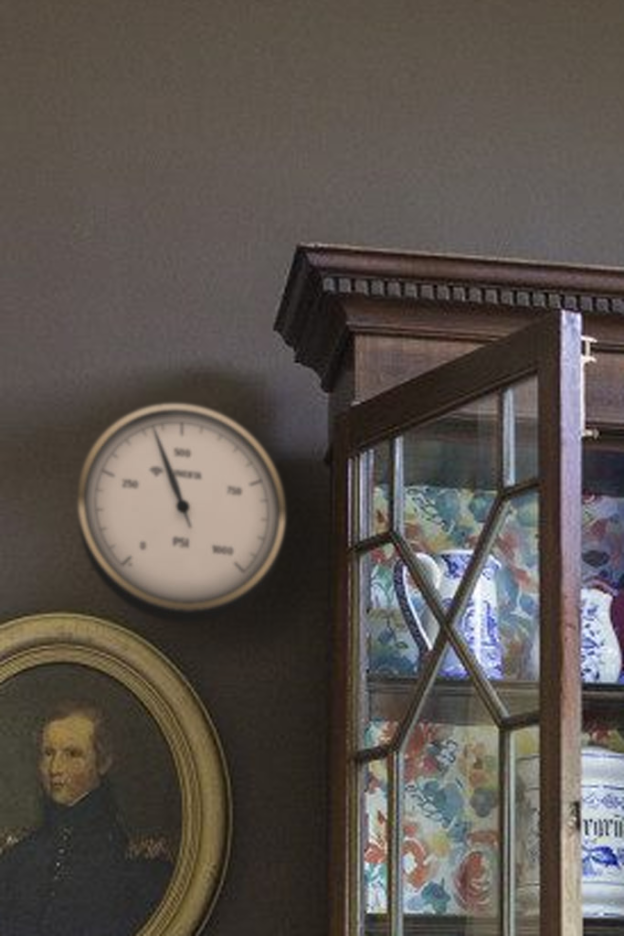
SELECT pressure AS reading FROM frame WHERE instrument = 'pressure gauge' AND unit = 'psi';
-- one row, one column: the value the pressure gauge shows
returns 425 psi
